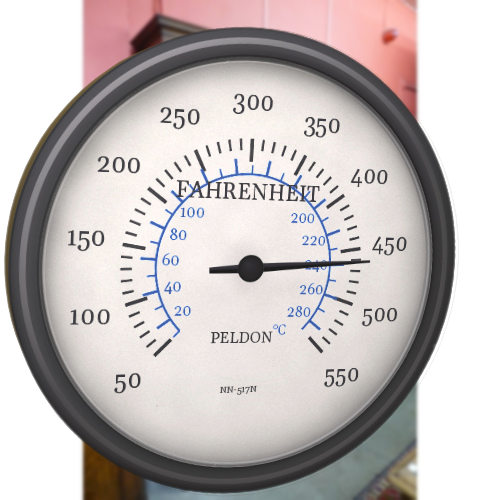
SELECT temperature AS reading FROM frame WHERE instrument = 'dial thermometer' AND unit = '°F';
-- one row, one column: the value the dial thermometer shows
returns 460 °F
